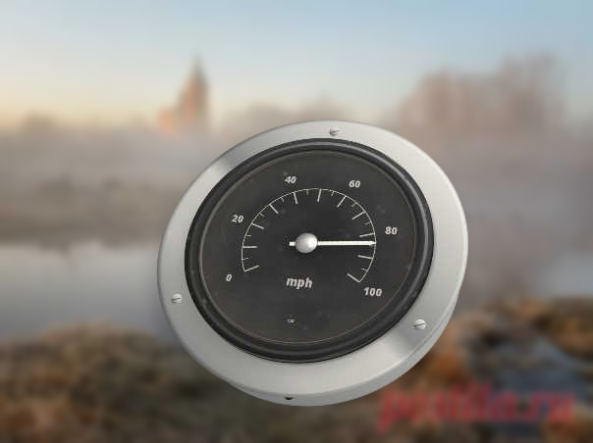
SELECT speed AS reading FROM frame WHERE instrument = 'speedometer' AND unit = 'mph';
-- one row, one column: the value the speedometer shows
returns 85 mph
